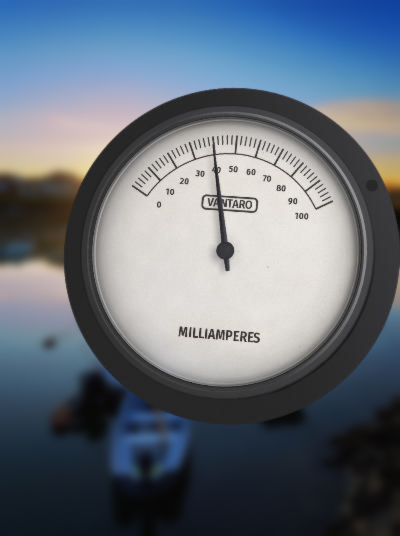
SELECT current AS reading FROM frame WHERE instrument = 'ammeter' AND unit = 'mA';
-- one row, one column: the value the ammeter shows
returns 40 mA
